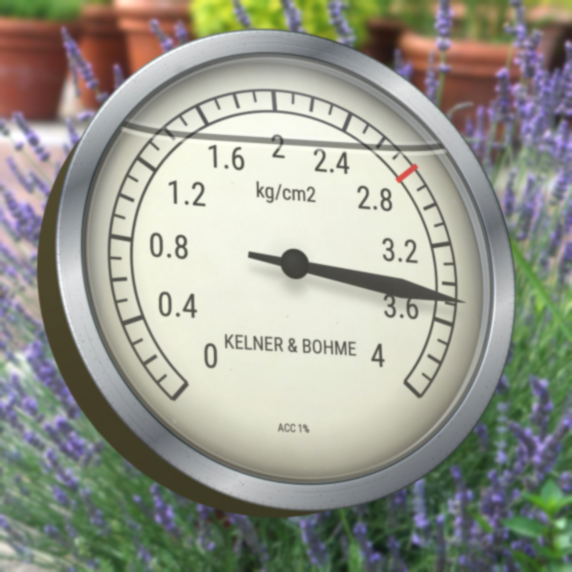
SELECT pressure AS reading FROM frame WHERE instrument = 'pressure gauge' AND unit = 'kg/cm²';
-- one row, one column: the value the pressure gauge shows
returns 3.5 kg/cm²
